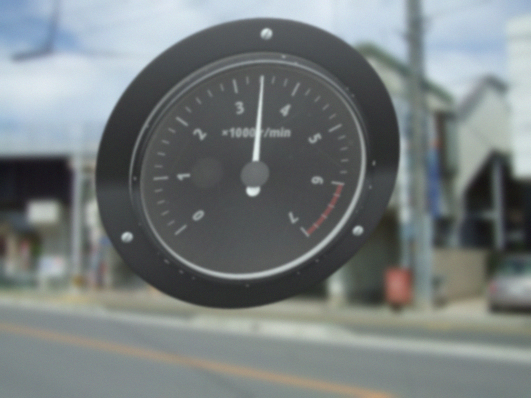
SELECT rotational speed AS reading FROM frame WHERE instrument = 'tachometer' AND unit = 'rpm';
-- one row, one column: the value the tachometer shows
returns 3400 rpm
